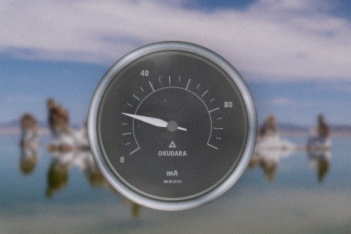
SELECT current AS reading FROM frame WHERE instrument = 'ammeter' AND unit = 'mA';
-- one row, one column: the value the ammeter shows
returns 20 mA
